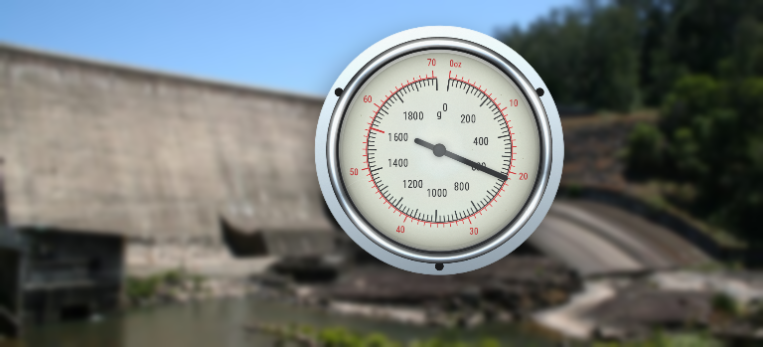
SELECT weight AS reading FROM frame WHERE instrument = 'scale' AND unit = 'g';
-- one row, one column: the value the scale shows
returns 600 g
